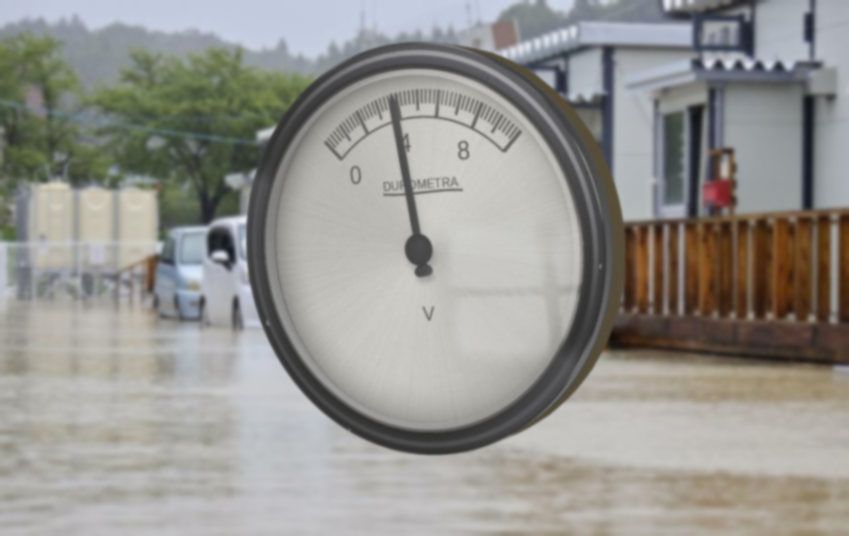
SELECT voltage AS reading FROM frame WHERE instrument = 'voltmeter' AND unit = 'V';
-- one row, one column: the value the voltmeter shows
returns 4 V
